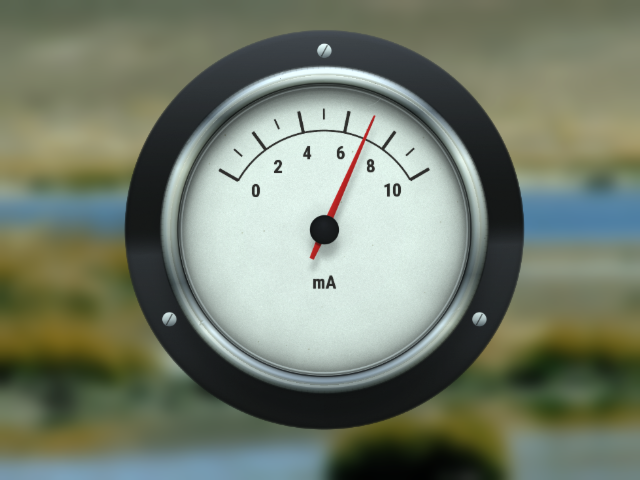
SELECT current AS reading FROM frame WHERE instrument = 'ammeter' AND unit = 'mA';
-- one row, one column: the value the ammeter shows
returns 7 mA
